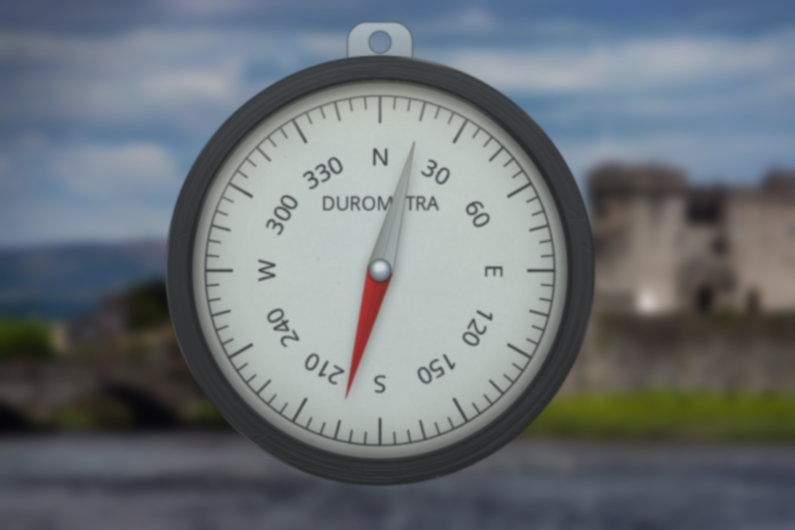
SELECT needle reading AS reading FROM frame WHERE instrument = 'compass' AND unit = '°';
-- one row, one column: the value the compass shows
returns 195 °
